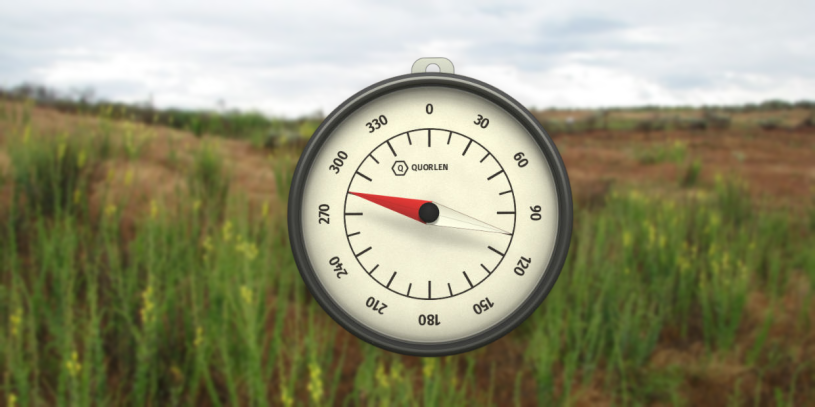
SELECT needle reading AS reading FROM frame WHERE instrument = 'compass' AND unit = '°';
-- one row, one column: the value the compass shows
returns 285 °
